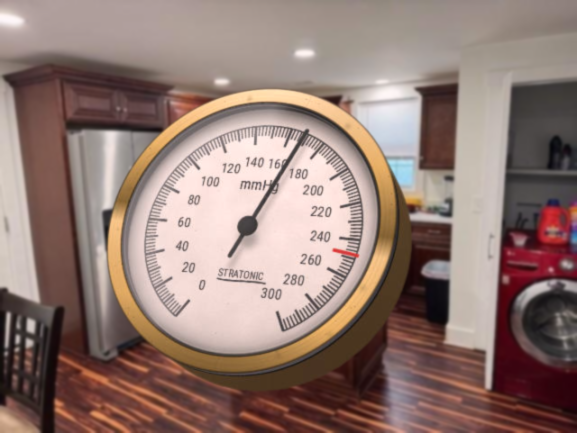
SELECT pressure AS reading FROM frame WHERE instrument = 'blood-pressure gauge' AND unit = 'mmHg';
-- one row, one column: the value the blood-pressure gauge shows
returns 170 mmHg
